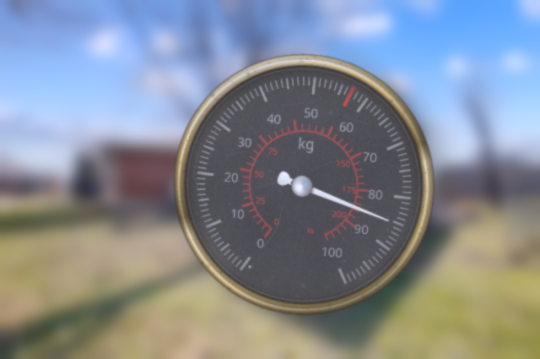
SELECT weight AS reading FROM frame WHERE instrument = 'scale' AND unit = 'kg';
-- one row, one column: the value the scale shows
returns 85 kg
